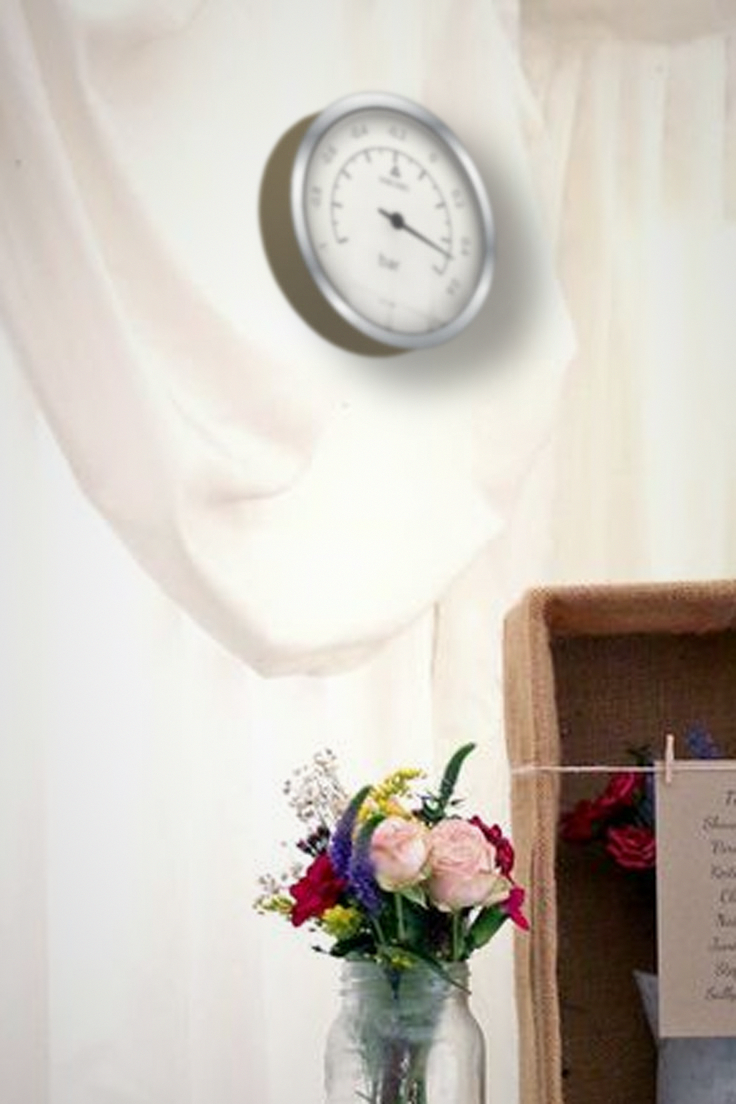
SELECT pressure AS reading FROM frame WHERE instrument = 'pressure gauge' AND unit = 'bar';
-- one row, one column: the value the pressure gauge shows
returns 0.5 bar
